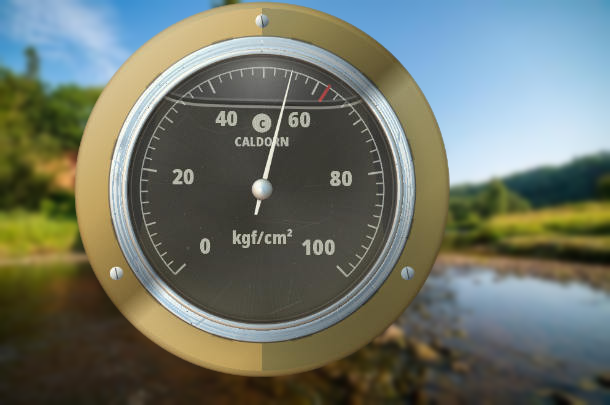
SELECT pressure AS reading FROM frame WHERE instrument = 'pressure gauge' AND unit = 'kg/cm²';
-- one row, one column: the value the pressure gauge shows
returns 55 kg/cm²
